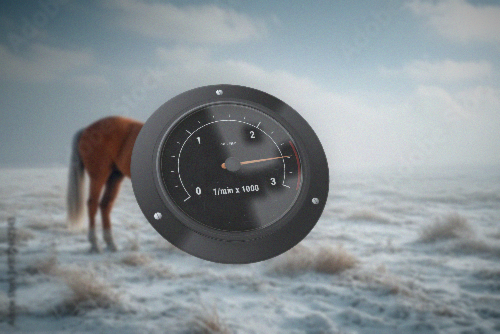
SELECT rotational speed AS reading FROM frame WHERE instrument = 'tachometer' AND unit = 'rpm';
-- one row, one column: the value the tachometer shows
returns 2600 rpm
